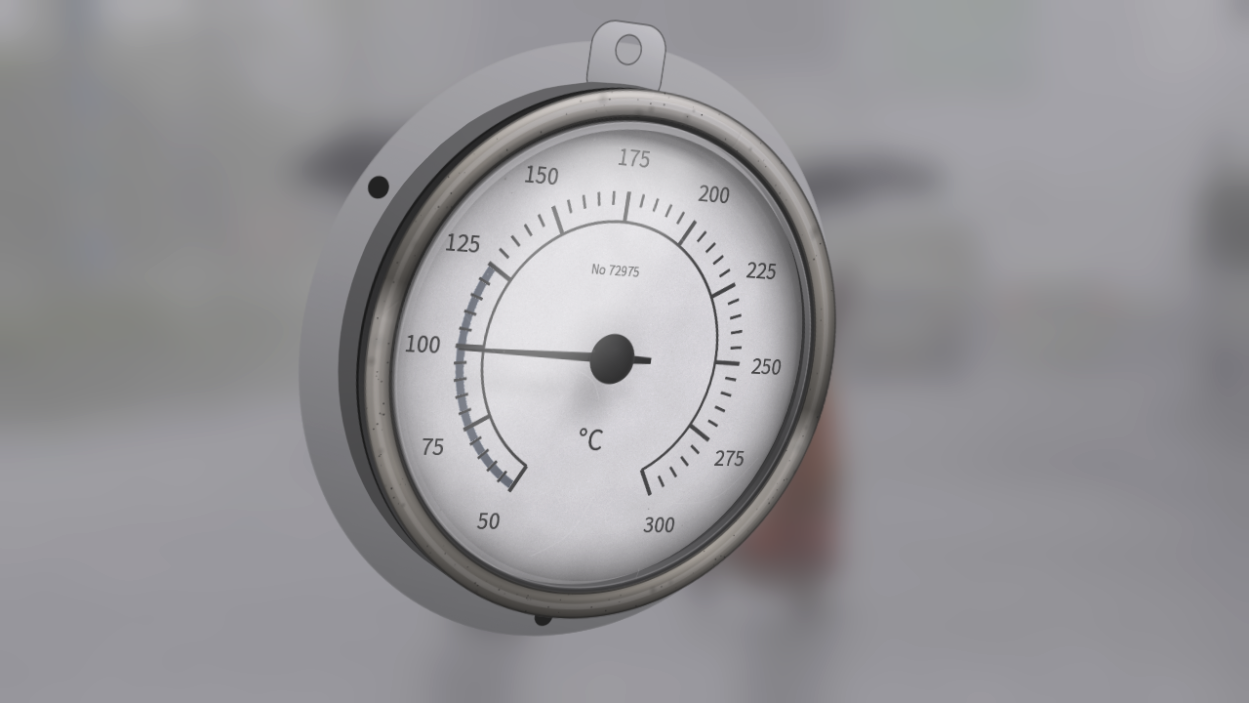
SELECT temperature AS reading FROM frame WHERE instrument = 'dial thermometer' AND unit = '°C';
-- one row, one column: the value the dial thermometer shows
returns 100 °C
